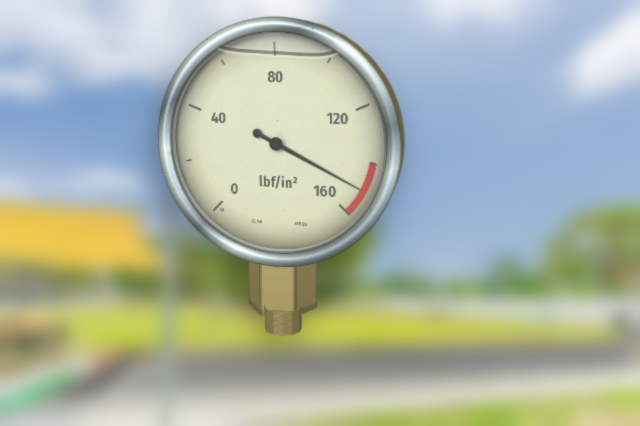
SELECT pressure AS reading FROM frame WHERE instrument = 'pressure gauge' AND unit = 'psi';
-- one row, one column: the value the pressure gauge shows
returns 150 psi
